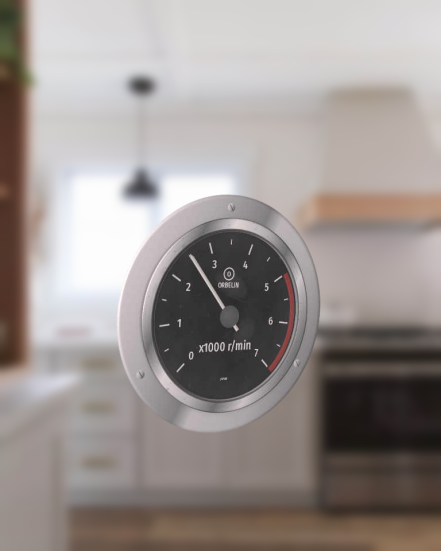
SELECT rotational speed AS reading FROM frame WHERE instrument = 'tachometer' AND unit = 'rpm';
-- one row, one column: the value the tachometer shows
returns 2500 rpm
